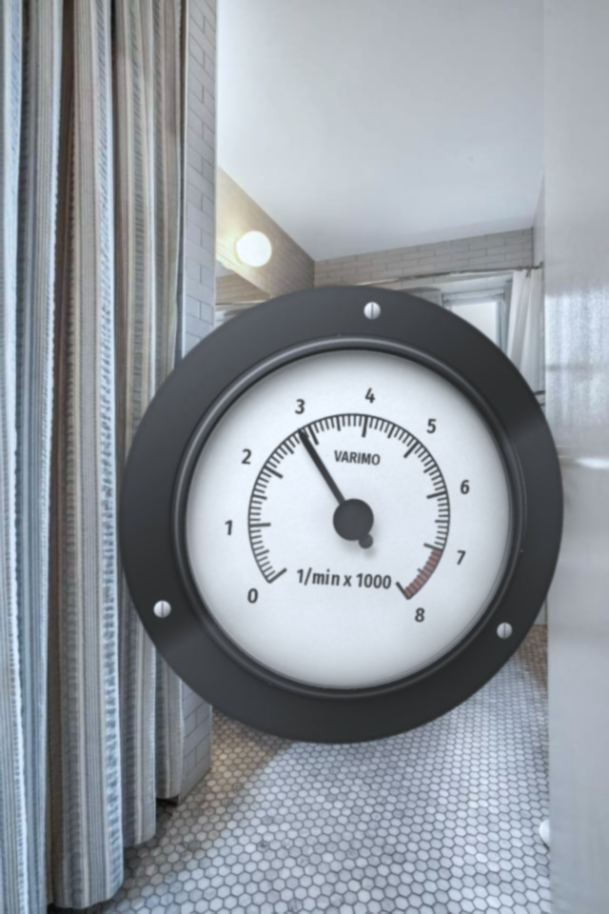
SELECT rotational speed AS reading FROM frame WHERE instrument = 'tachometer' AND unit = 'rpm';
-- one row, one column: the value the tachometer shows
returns 2800 rpm
